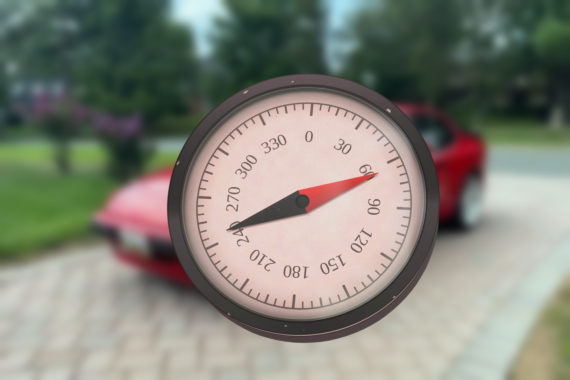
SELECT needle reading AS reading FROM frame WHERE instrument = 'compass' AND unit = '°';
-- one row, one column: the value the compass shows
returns 65 °
